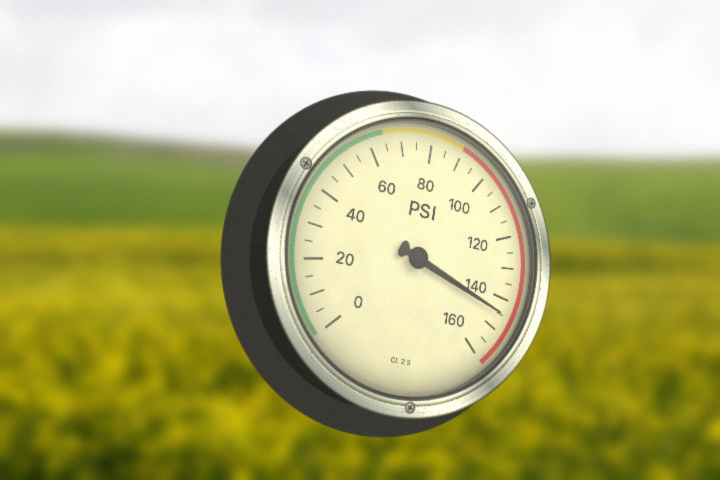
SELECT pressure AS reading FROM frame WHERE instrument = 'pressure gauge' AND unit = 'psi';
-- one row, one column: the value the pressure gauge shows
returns 145 psi
